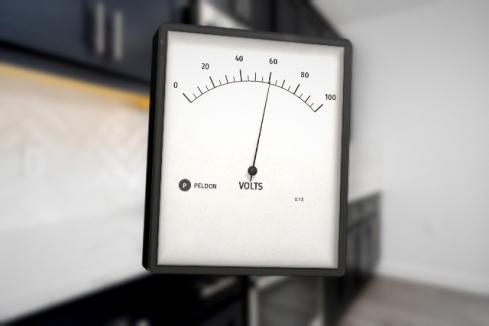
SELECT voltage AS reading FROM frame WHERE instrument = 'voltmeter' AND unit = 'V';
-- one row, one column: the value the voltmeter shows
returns 60 V
